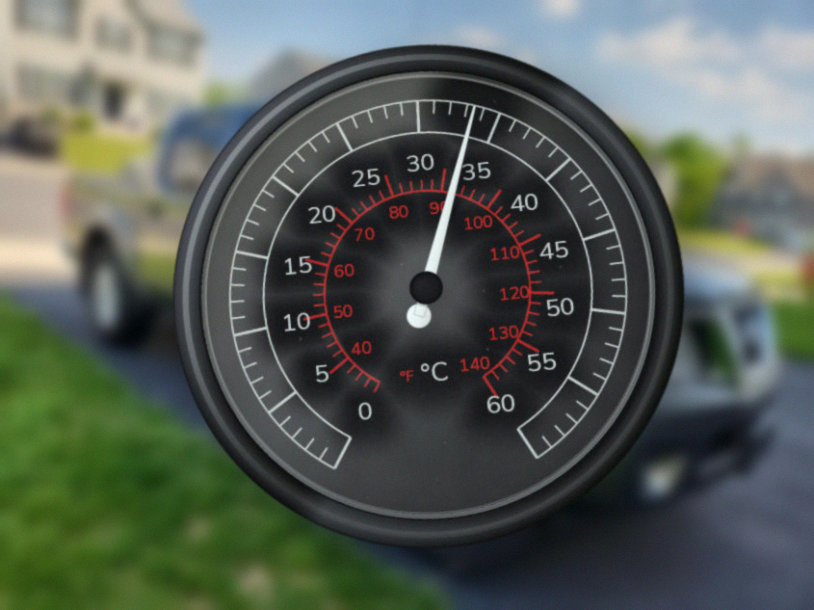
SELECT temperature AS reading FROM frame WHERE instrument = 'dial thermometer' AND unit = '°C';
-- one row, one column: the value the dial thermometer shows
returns 33.5 °C
